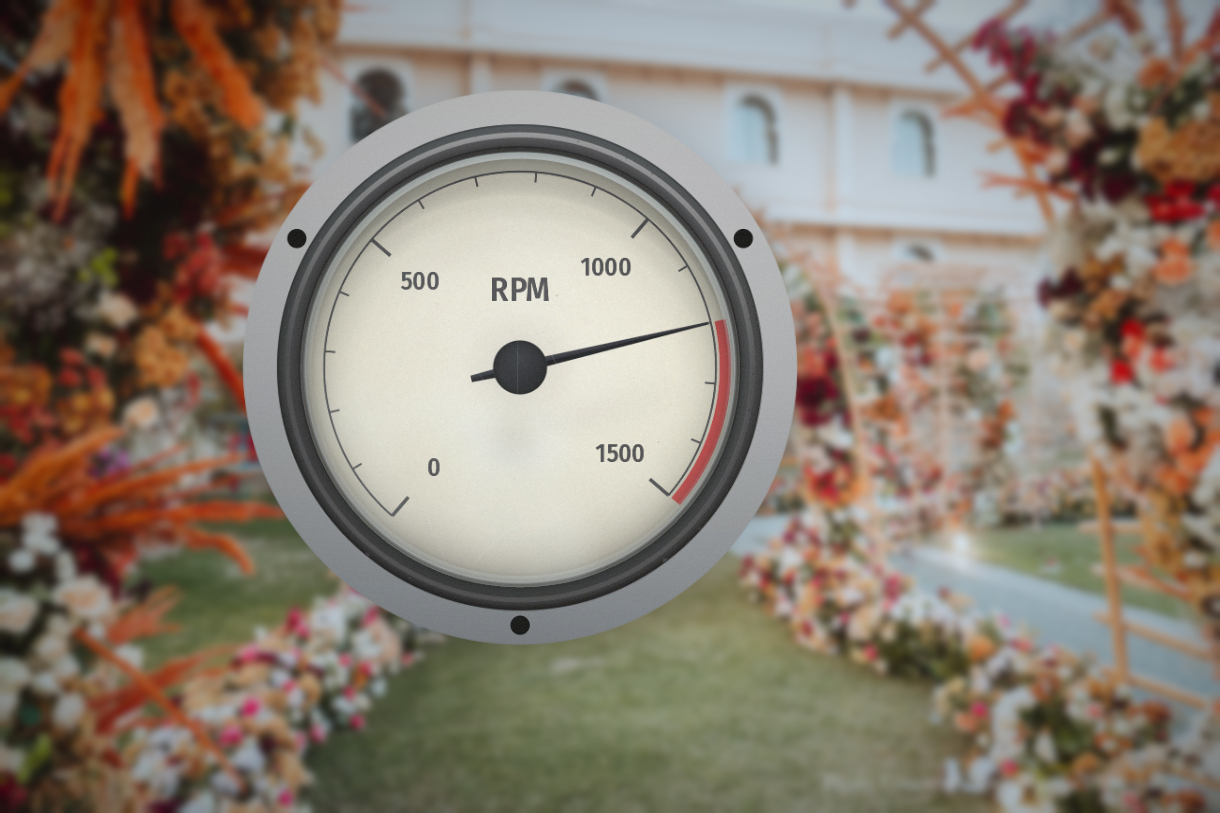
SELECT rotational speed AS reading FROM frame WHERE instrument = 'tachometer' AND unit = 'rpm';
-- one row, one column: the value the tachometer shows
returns 1200 rpm
